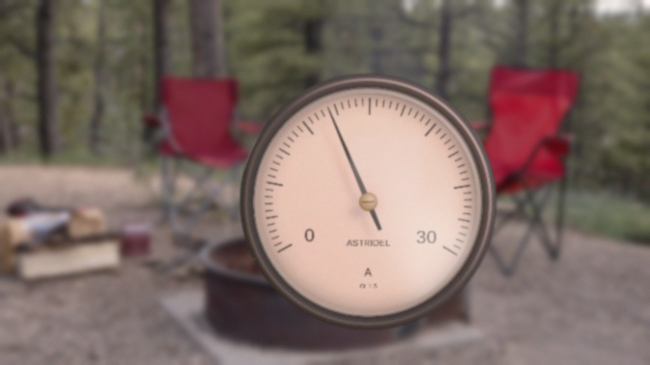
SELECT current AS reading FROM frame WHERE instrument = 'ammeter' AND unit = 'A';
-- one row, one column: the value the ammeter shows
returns 12 A
